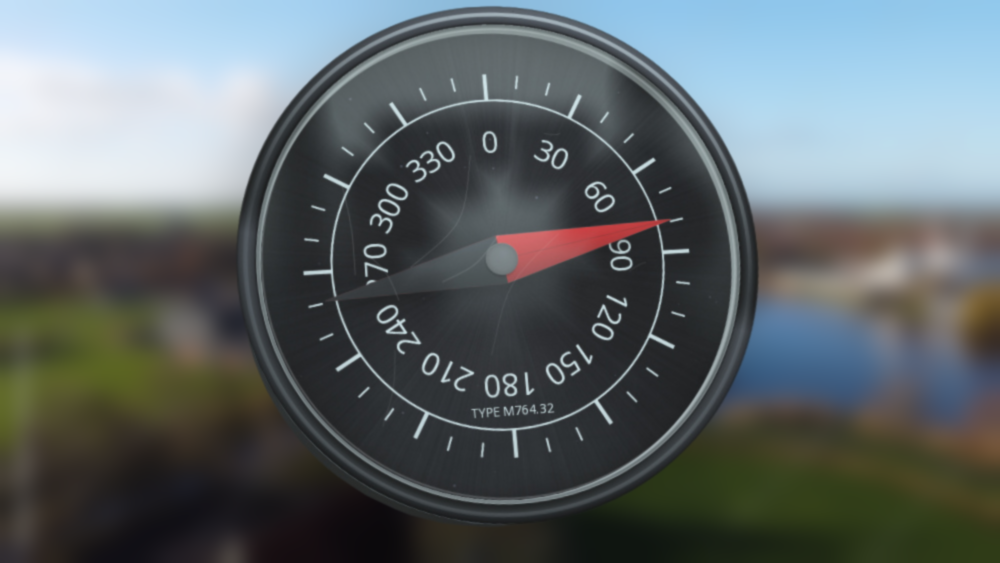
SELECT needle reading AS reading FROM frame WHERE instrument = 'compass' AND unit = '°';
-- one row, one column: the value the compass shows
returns 80 °
